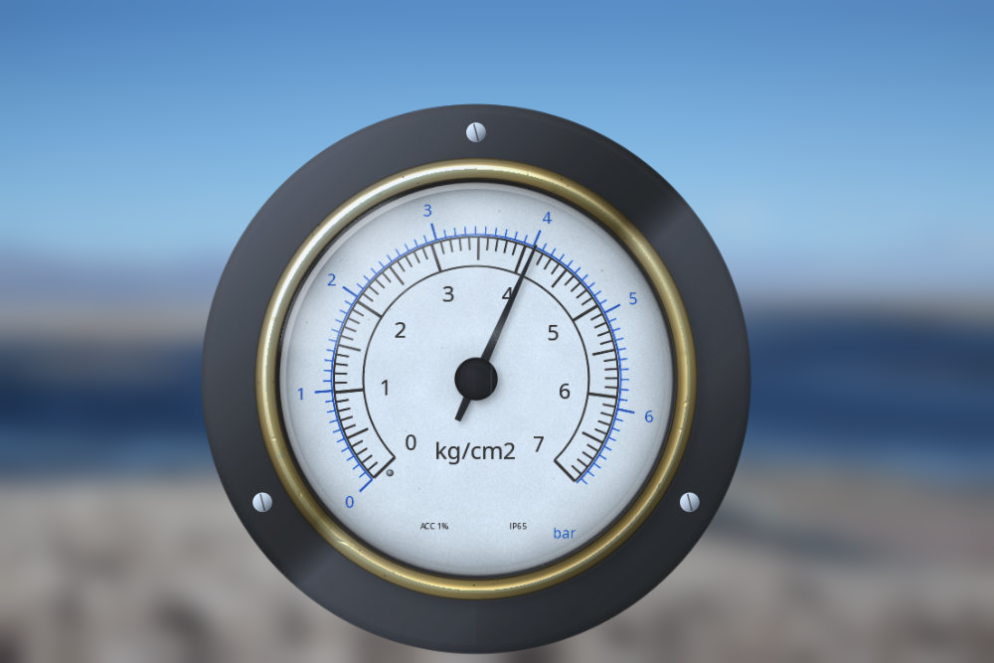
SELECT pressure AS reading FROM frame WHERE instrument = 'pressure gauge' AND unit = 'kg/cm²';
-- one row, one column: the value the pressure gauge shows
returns 4.1 kg/cm²
